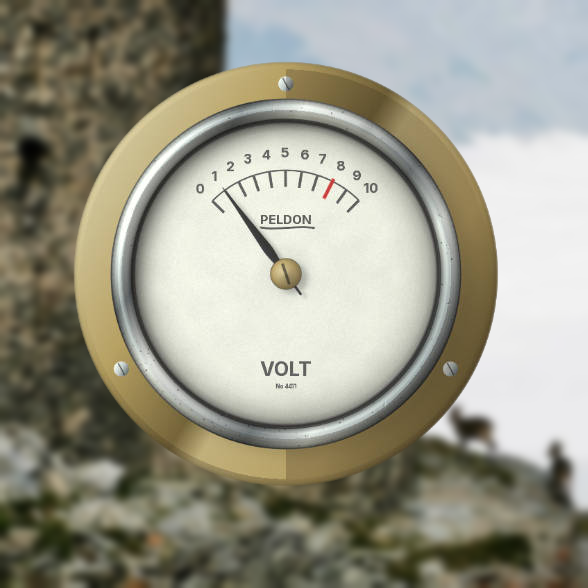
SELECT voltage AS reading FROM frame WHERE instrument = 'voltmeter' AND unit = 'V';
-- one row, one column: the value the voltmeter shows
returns 1 V
